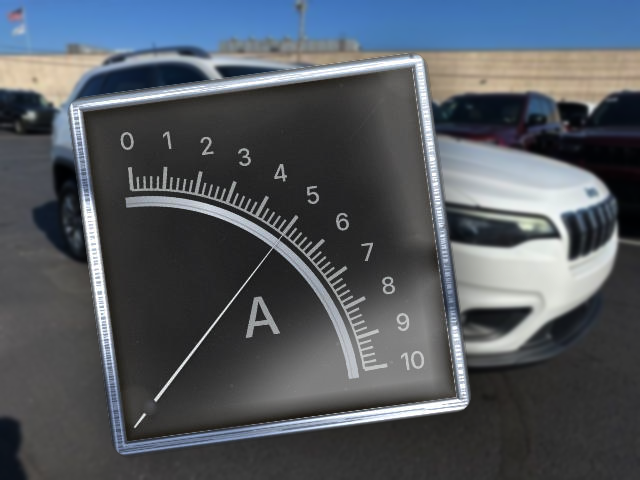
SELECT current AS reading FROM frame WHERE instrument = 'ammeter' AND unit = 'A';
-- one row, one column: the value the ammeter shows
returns 5 A
